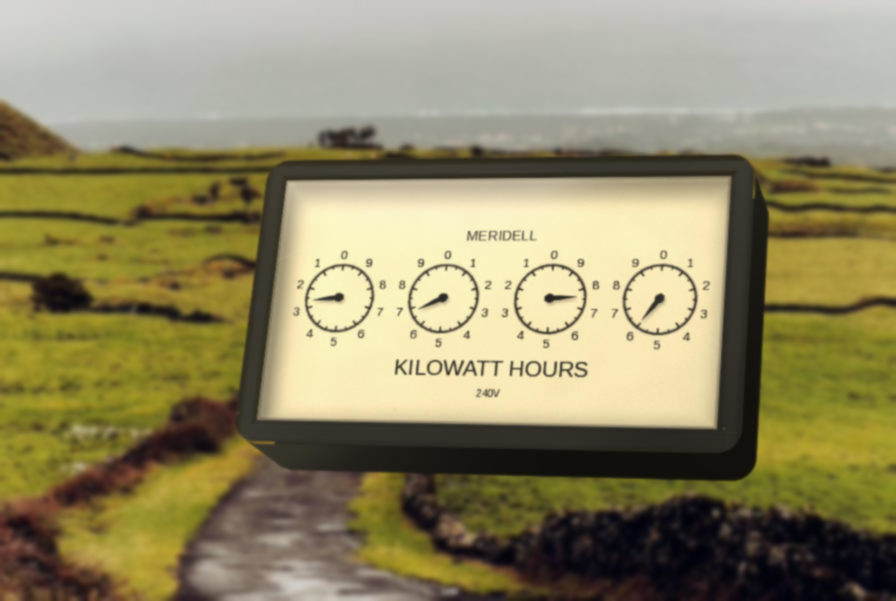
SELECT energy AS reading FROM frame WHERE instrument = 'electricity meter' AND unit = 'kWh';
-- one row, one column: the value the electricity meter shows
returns 2676 kWh
